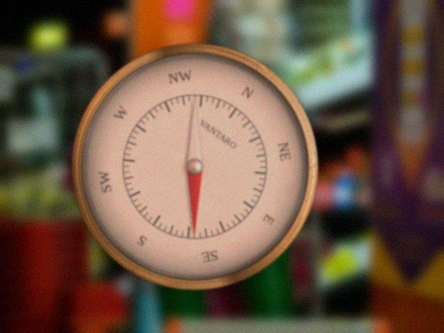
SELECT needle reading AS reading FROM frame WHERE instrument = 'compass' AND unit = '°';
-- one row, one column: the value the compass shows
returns 145 °
